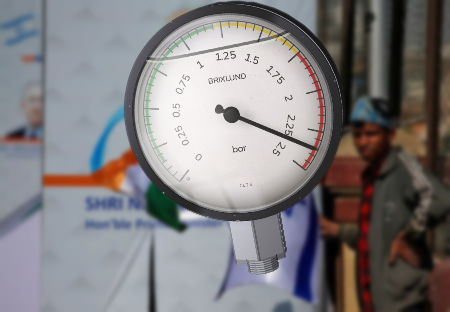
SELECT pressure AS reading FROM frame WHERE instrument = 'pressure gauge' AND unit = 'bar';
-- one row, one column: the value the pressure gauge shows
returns 2.35 bar
